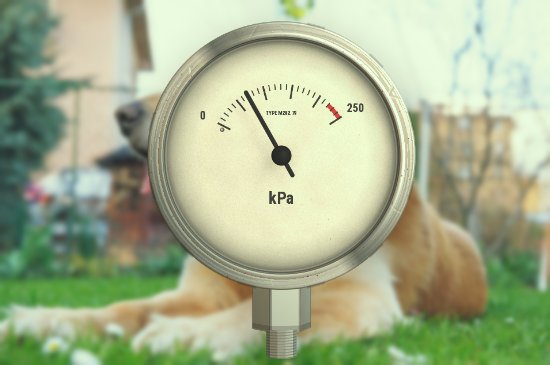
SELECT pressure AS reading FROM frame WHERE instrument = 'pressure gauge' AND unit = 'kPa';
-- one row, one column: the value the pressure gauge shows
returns 70 kPa
